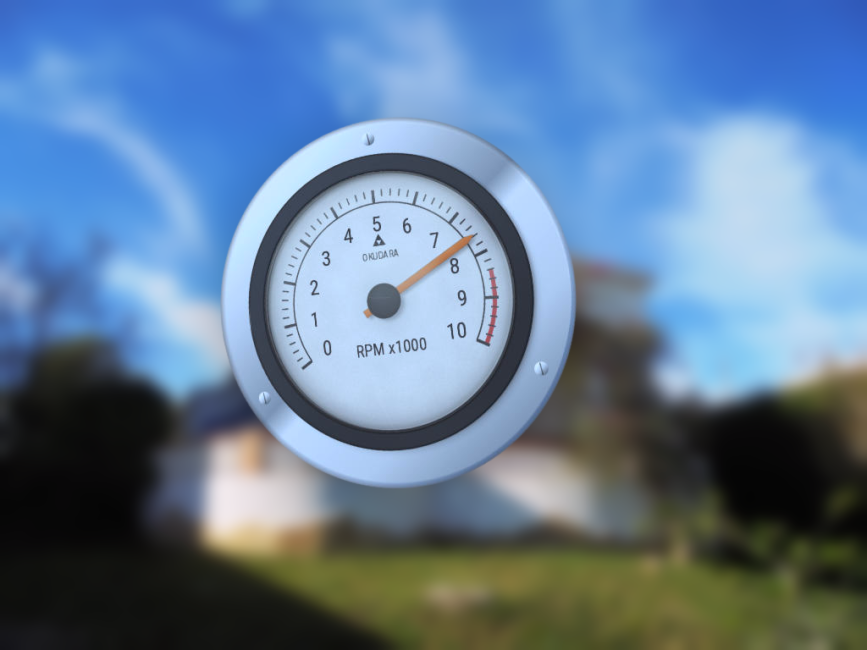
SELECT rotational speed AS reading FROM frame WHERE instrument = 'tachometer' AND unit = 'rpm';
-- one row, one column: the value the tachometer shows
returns 7600 rpm
